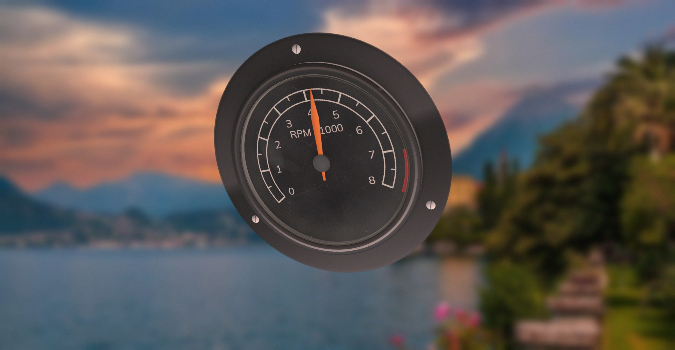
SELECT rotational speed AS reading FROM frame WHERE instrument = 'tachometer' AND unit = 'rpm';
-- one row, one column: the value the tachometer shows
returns 4250 rpm
